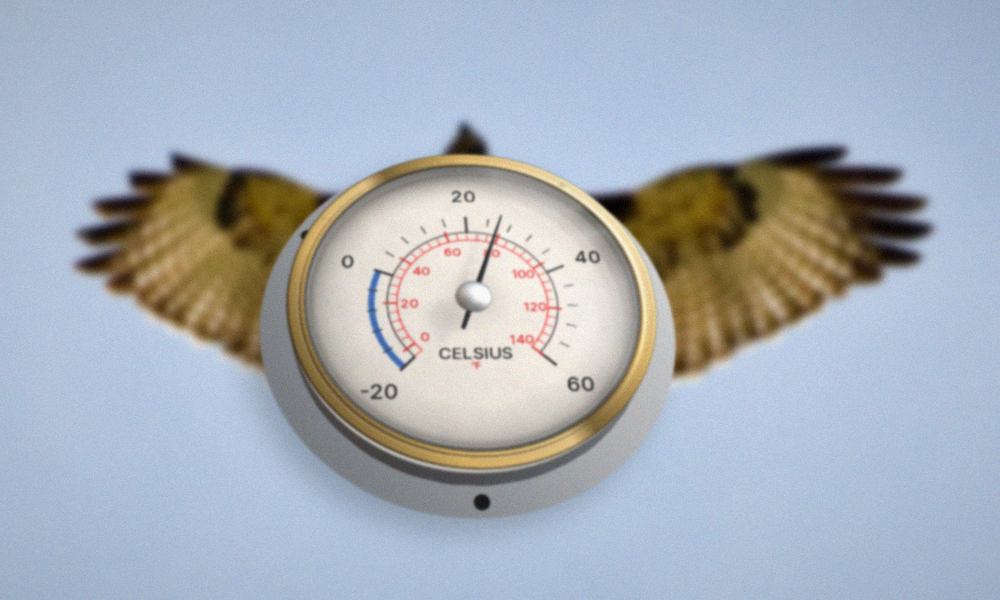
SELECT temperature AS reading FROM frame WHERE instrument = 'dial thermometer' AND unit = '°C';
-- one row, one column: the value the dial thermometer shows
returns 26 °C
